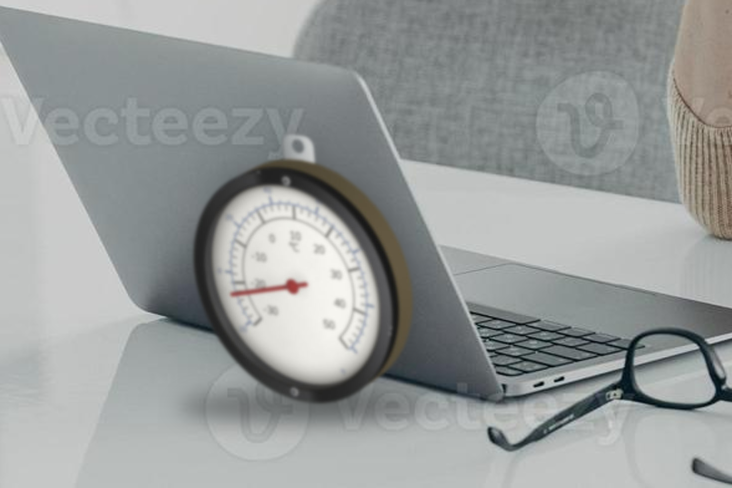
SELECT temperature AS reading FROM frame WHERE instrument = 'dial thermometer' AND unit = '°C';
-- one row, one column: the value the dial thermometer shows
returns -22 °C
